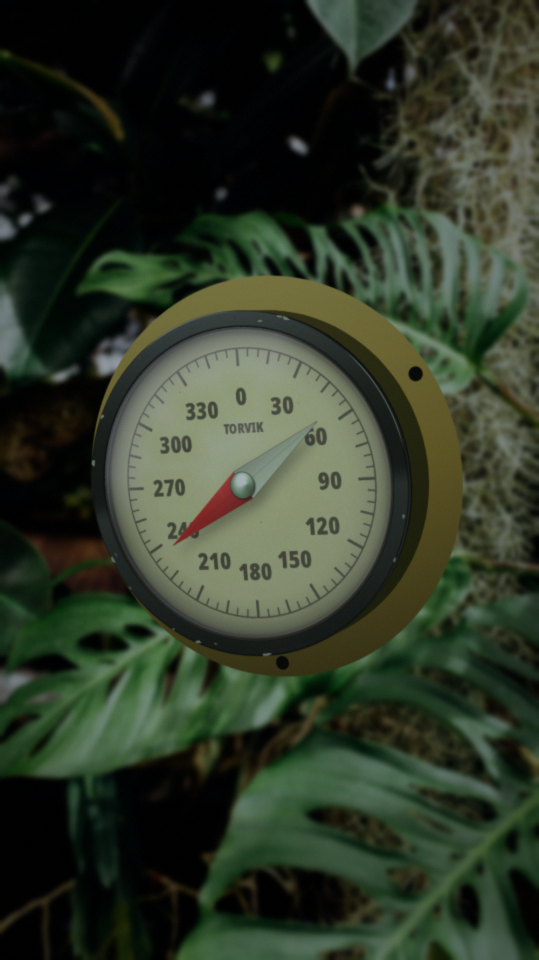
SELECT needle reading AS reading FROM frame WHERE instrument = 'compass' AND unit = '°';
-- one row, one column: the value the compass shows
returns 235 °
